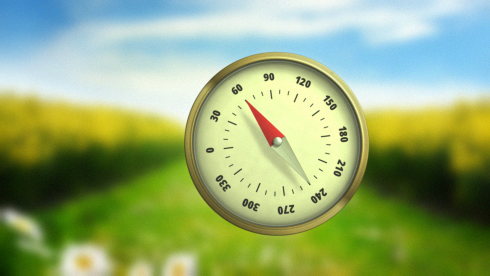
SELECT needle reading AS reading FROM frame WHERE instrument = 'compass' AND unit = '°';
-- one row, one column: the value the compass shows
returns 60 °
